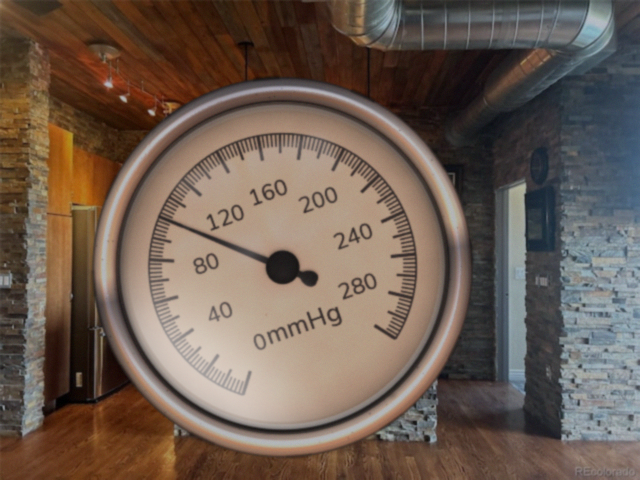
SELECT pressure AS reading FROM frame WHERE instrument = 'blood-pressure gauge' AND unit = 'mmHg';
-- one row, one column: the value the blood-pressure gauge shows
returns 100 mmHg
